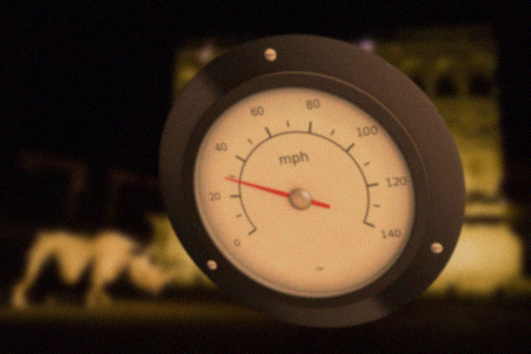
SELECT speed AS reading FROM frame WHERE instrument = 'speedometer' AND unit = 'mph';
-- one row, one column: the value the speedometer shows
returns 30 mph
